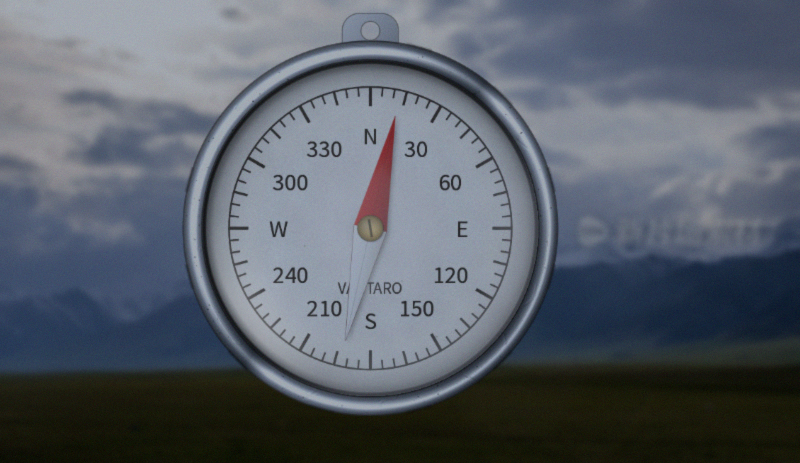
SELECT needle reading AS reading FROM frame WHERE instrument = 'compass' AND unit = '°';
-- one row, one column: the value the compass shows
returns 12.5 °
